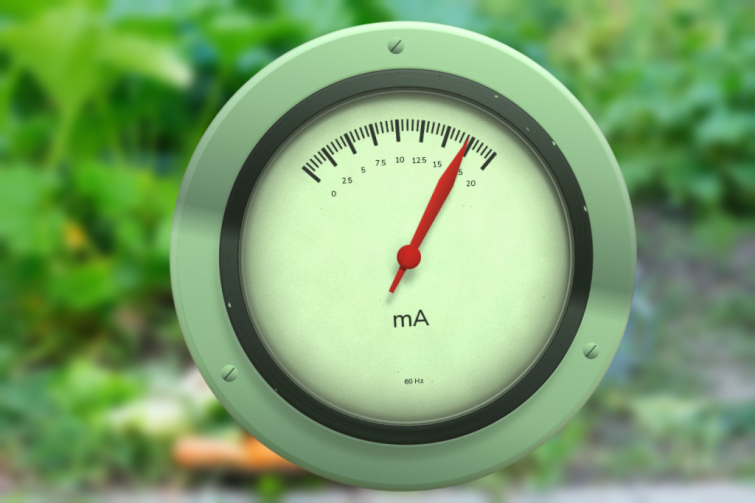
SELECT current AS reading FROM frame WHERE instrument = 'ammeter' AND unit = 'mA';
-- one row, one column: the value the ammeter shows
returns 17 mA
